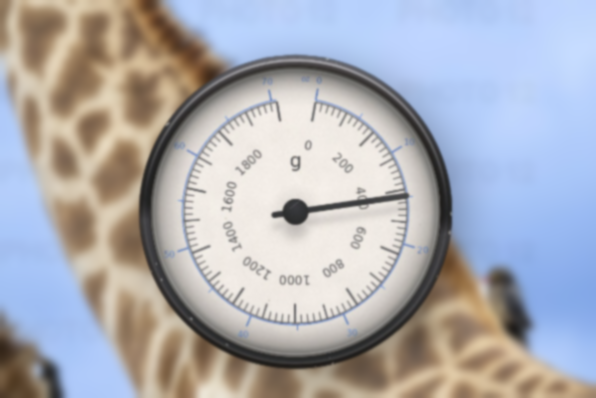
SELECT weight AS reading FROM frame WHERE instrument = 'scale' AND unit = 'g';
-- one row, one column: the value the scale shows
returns 420 g
